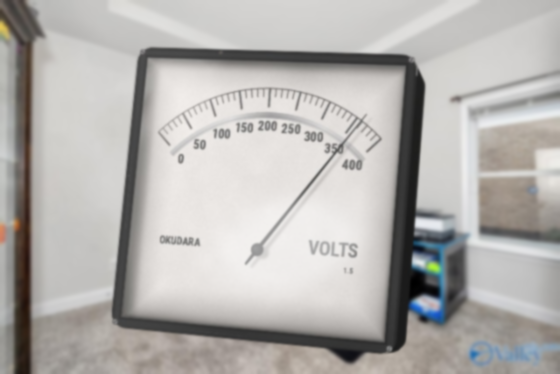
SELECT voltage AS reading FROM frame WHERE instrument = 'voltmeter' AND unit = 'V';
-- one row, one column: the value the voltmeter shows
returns 360 V
